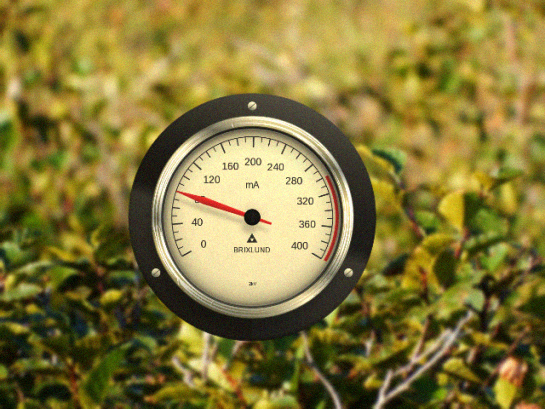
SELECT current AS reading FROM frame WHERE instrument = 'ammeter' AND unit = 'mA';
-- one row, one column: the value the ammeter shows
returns 80 mA
